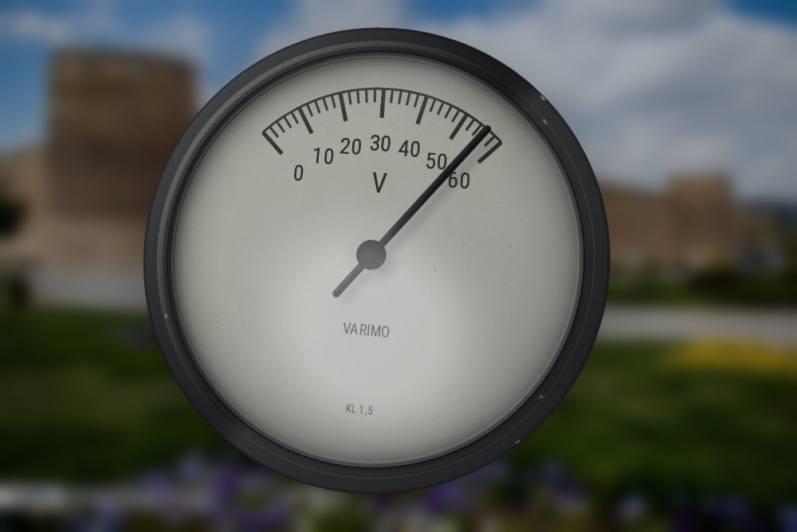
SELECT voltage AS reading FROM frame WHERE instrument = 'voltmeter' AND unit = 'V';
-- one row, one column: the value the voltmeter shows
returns 56 V
